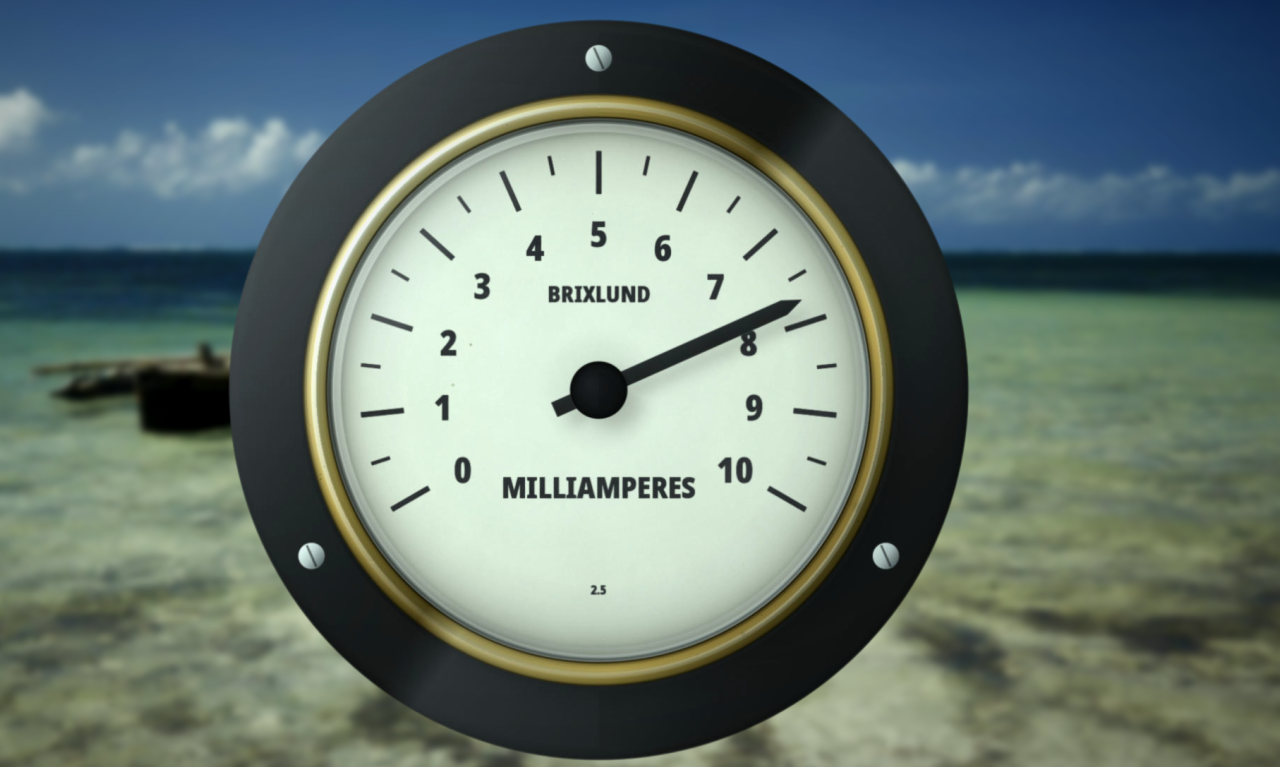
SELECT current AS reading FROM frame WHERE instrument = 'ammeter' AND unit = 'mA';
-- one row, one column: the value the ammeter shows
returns 7.75 mA
